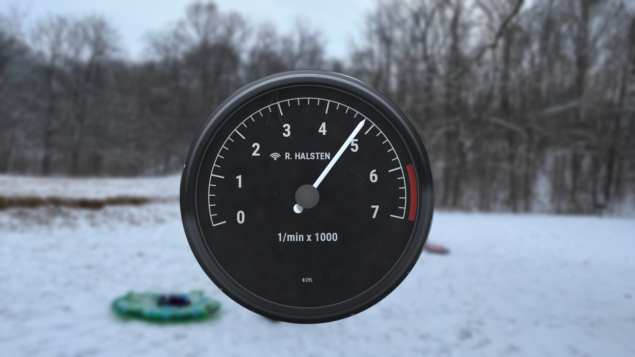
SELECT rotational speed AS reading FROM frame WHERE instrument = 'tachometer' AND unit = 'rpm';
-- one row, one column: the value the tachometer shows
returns 4800 rpm
